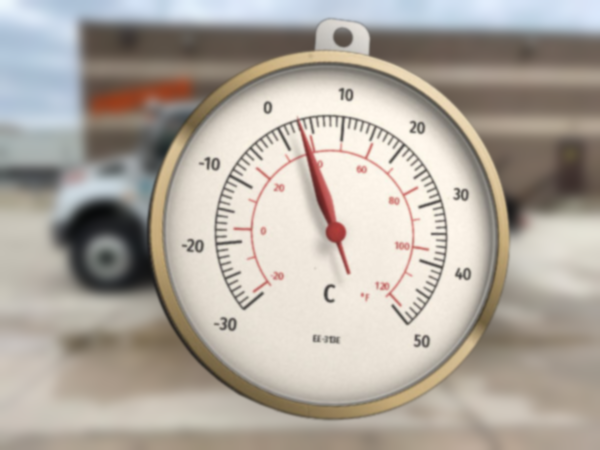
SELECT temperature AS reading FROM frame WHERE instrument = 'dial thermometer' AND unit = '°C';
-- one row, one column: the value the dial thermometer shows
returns 3 °C
